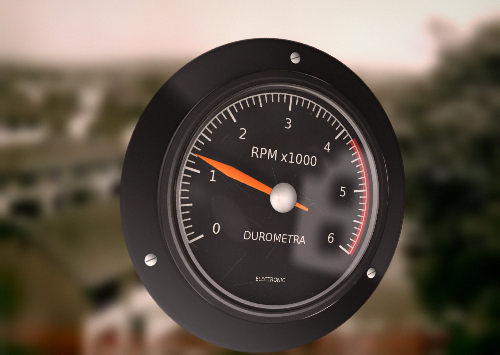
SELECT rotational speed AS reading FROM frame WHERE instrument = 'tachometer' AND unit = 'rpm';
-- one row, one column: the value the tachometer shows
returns 1200 rpm
